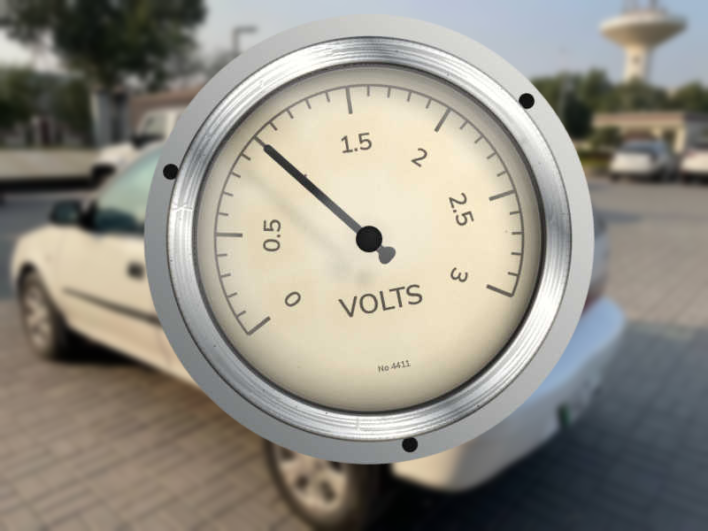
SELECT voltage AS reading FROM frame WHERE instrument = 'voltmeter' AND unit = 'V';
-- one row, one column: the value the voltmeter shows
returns 1 V
